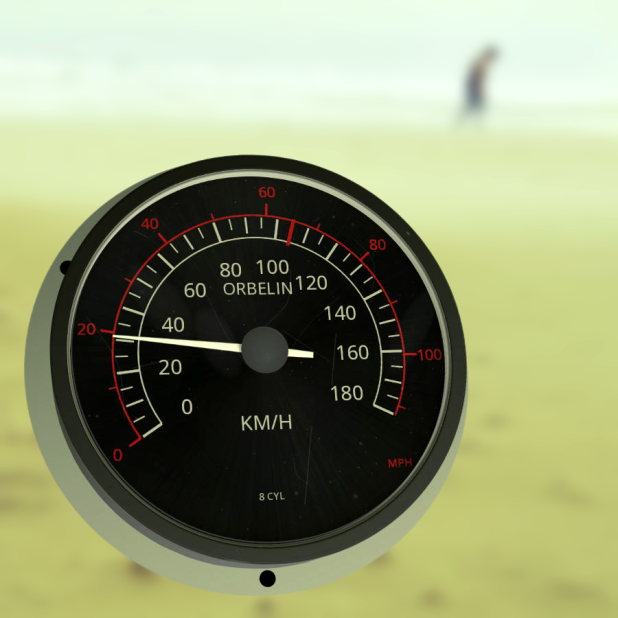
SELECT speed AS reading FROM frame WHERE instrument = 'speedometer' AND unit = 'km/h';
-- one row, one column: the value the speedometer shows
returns 30 km/h
